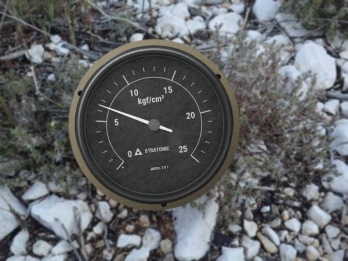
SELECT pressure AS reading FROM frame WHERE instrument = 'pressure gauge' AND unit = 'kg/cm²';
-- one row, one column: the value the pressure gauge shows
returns 6.5 kg/cm²
